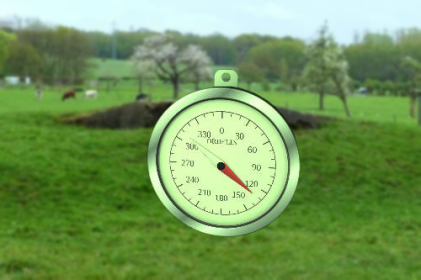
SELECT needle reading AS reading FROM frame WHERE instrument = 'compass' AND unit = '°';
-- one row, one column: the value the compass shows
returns 130 °
